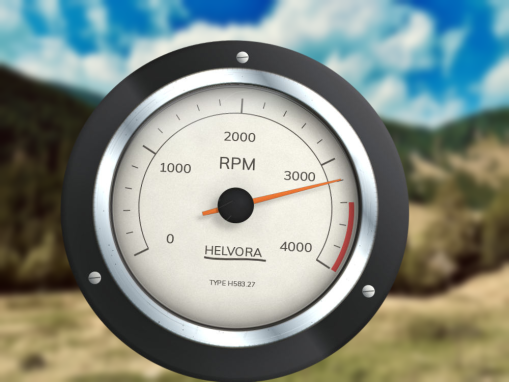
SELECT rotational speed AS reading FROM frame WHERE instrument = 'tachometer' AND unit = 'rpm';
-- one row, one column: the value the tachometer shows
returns 3200 rpm
